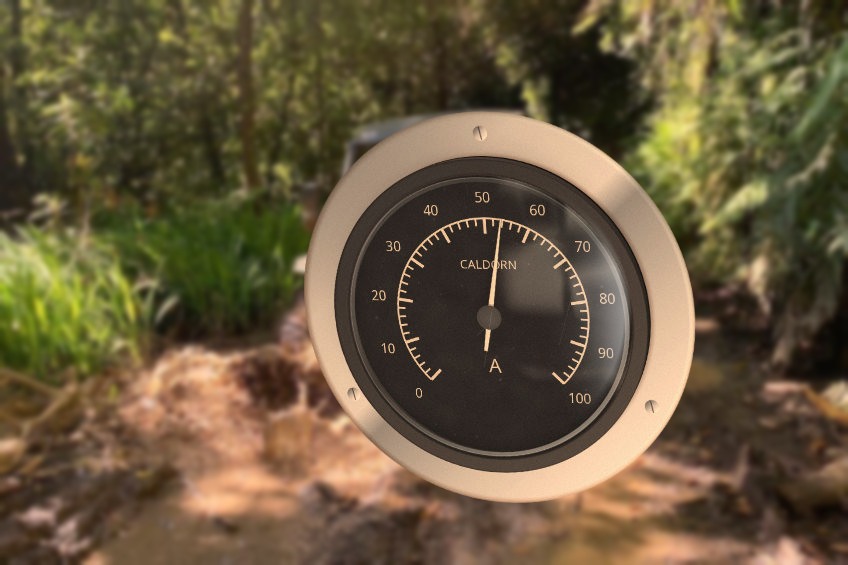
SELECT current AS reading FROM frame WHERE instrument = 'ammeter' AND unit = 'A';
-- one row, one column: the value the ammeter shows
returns 54 A
